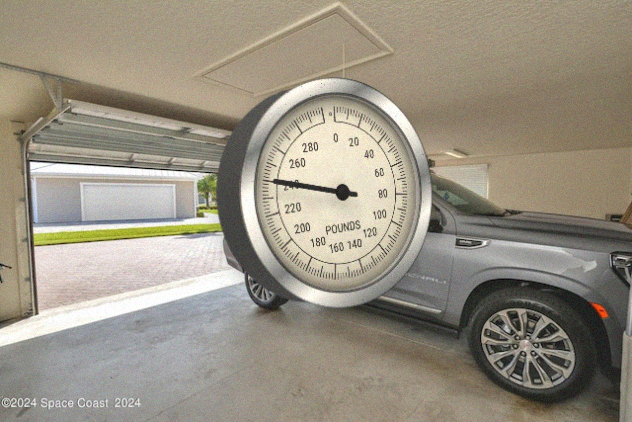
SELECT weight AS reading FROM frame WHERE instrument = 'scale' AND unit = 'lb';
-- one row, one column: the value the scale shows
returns 240 lb
